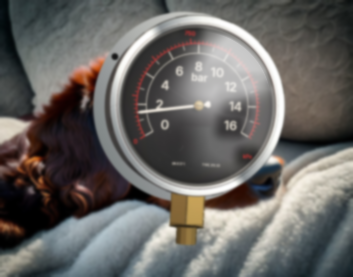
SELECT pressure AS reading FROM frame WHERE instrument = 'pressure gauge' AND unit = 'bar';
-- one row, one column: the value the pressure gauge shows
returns 1.5 bar
